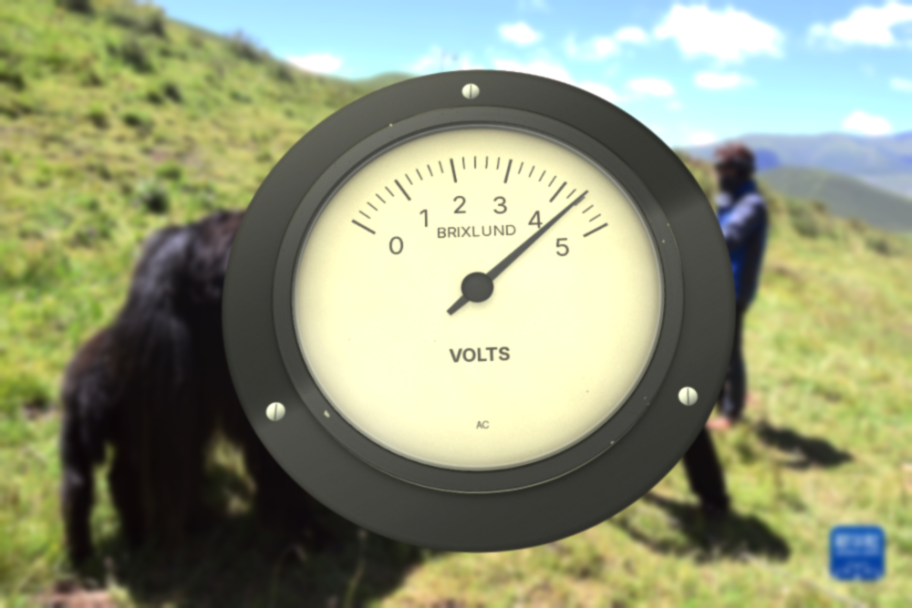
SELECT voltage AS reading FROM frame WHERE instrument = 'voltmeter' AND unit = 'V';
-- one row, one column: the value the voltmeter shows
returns 4.4 V
